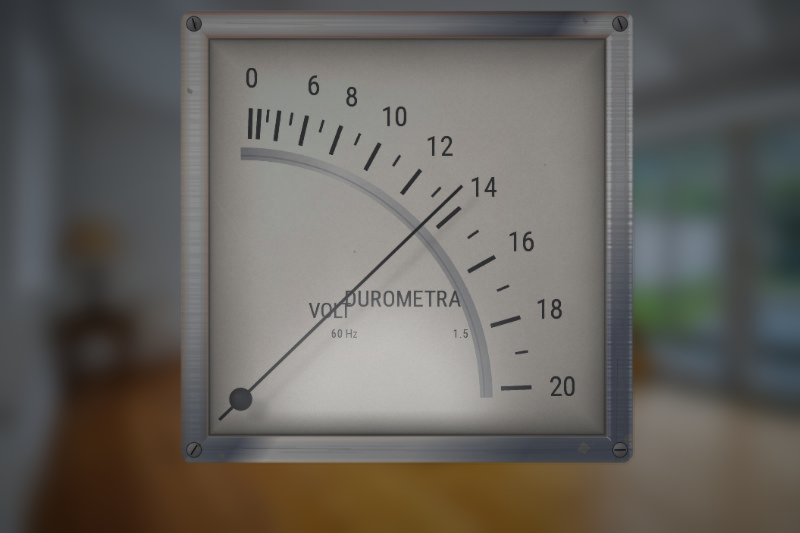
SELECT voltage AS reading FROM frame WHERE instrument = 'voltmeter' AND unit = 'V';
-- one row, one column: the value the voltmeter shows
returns 13.5 V
